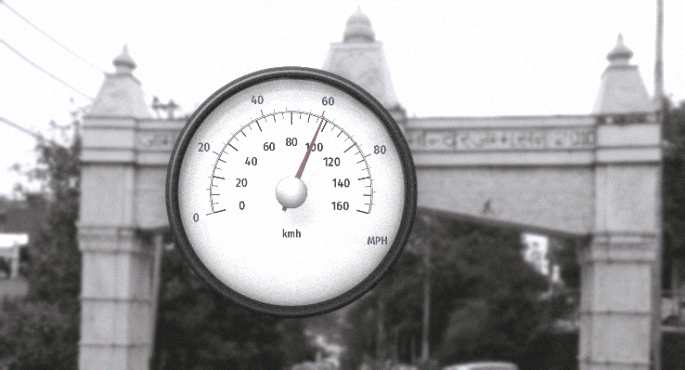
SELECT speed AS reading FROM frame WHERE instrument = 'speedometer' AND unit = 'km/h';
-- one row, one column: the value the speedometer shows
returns 97.5 km/h
